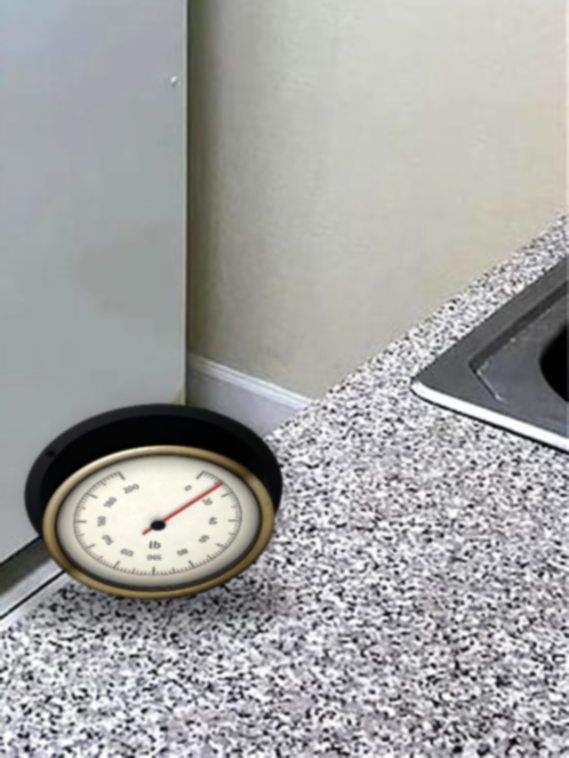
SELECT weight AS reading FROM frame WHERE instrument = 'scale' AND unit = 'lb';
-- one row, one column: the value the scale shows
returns 10 lb
